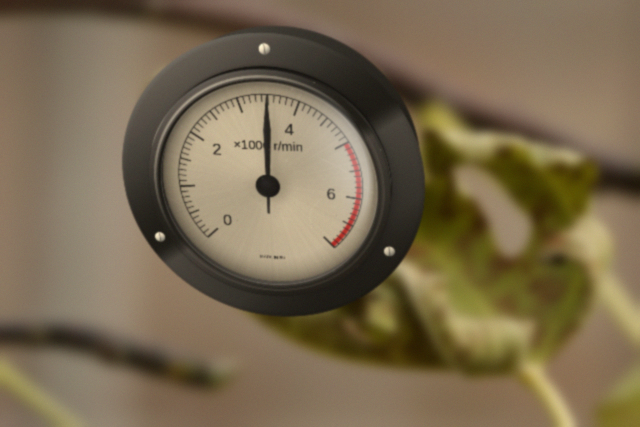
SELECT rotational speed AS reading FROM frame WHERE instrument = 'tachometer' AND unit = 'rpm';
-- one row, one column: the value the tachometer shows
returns 3500 rpm
